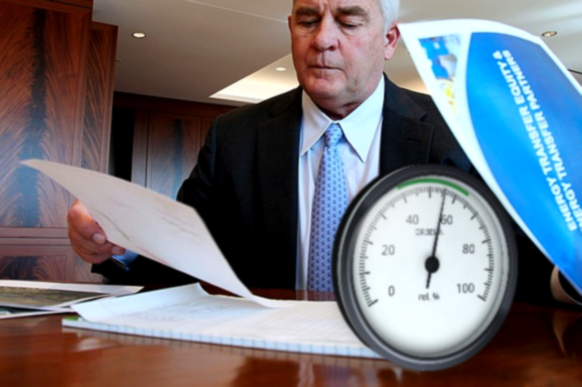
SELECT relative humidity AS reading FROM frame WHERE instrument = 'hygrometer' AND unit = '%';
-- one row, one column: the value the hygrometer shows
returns 55 %
